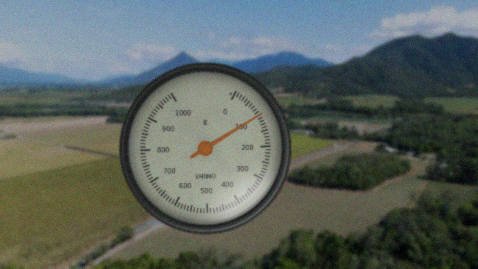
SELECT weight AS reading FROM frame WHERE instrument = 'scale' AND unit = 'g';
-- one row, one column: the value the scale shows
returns 100 g
